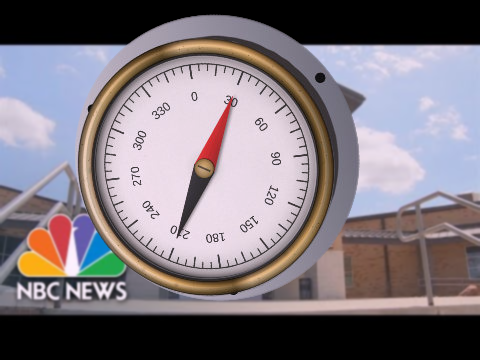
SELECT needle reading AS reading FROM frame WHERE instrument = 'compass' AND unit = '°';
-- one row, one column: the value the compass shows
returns 30 °
